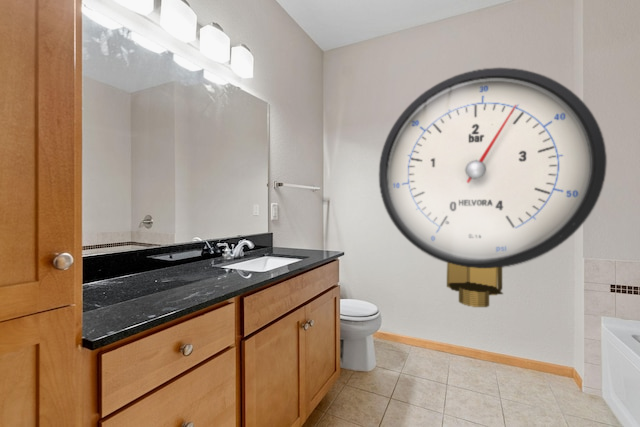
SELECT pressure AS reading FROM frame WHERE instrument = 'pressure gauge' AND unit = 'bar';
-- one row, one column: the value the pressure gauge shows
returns 2.4 bar
